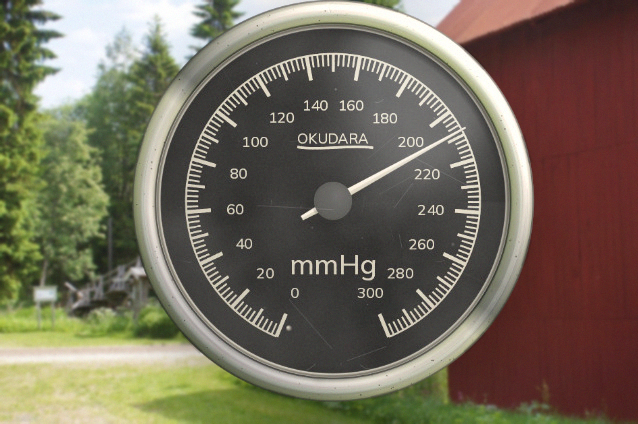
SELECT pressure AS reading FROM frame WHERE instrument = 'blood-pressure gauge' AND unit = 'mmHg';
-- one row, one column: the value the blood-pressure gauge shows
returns 208 mmHg
